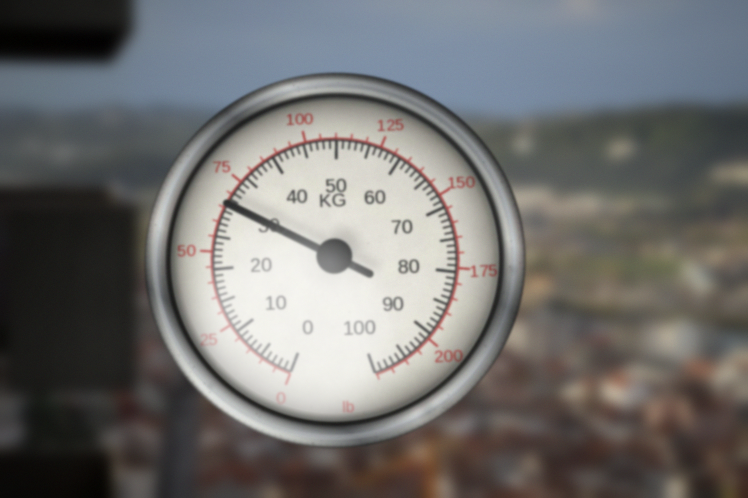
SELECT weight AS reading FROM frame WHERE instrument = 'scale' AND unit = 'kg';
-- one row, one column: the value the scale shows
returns 30 kg
